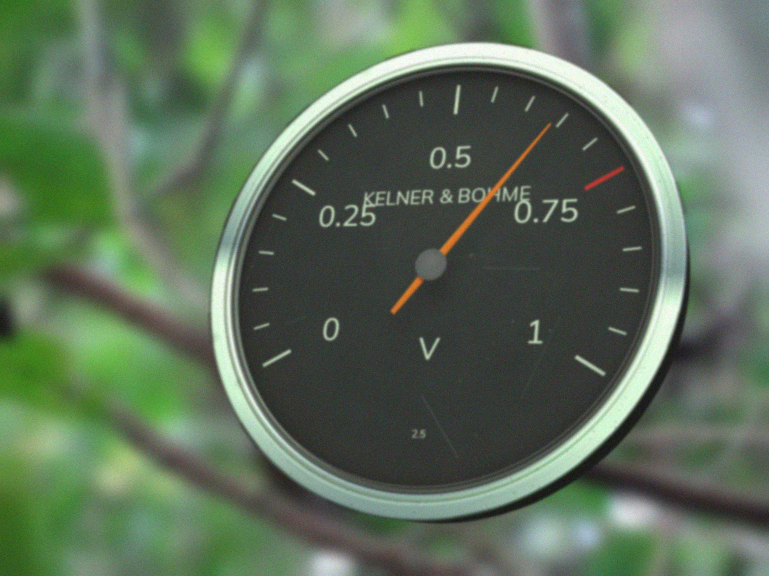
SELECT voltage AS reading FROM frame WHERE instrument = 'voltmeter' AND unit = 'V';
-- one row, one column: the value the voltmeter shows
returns 0.65 V
